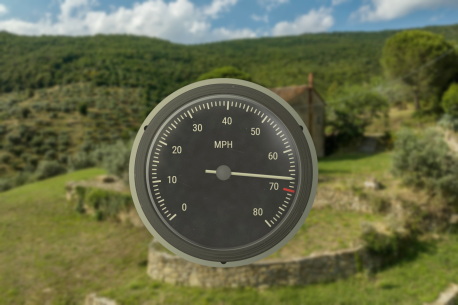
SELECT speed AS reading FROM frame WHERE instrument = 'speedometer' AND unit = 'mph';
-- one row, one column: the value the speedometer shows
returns 67 mph
